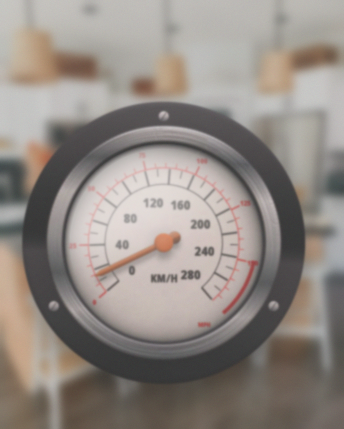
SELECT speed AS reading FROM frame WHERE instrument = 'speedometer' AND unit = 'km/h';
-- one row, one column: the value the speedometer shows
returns 15 km/h
